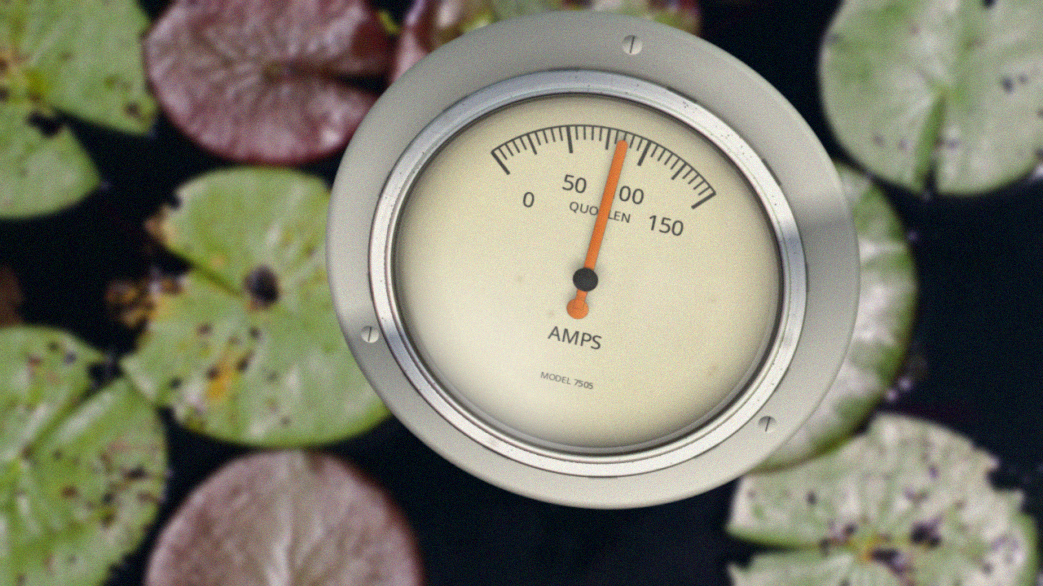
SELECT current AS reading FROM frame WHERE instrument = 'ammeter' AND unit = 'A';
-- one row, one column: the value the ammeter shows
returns 85 A
